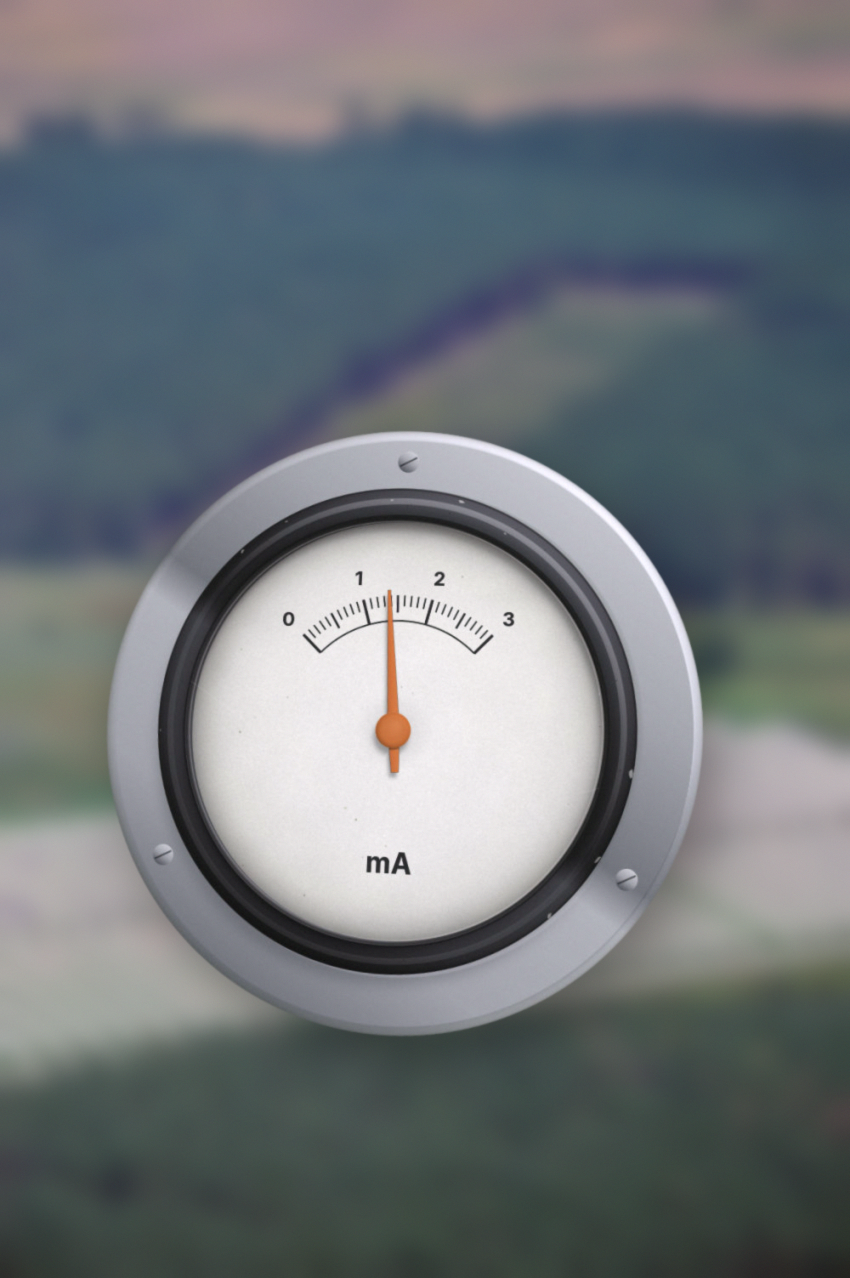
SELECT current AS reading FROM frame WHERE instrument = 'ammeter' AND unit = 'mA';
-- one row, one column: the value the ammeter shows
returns 1.4 mA
